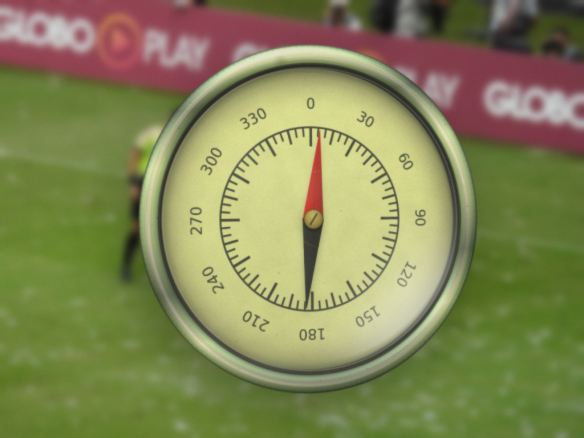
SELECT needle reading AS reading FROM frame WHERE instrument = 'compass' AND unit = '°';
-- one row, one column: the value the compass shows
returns 5 °
